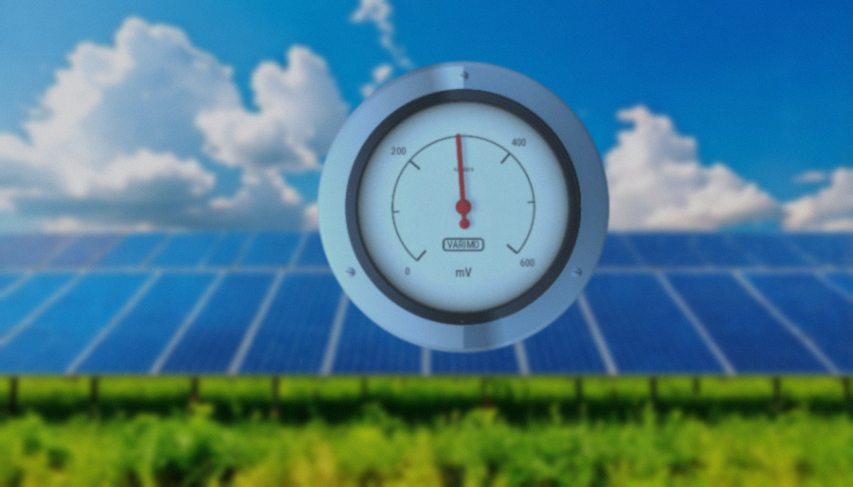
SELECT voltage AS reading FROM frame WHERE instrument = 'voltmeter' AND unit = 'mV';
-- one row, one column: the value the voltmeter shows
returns 300 mV
